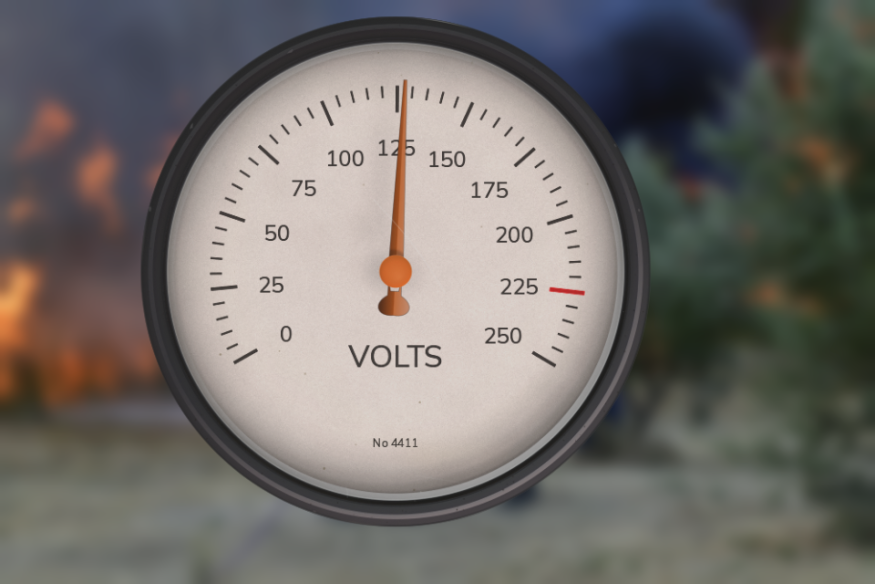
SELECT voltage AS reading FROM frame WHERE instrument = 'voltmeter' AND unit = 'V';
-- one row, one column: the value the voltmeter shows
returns 127.5 V
